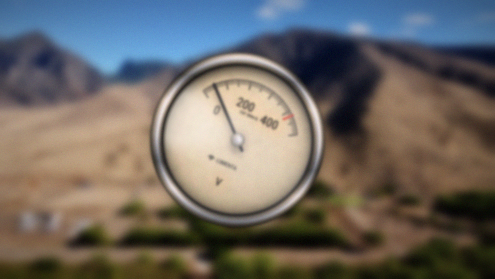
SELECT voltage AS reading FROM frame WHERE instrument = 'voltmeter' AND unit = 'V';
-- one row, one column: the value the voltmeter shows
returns 50 V
